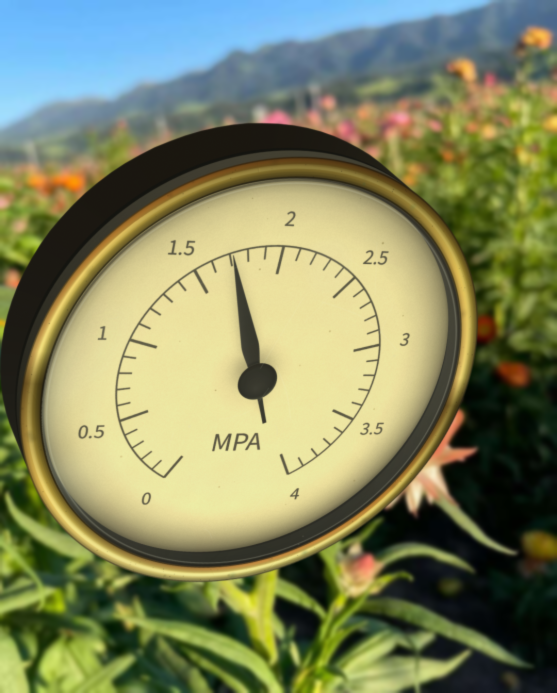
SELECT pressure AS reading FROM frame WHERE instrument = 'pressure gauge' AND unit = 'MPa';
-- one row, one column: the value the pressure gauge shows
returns 1.7 MPa
